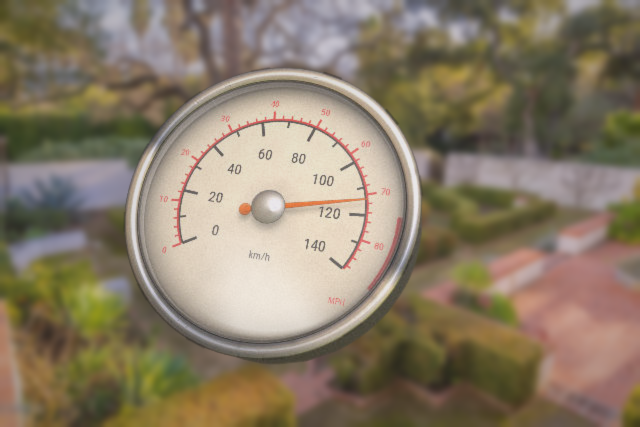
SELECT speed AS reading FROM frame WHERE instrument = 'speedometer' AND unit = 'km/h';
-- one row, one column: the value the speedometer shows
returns 115 km/h
